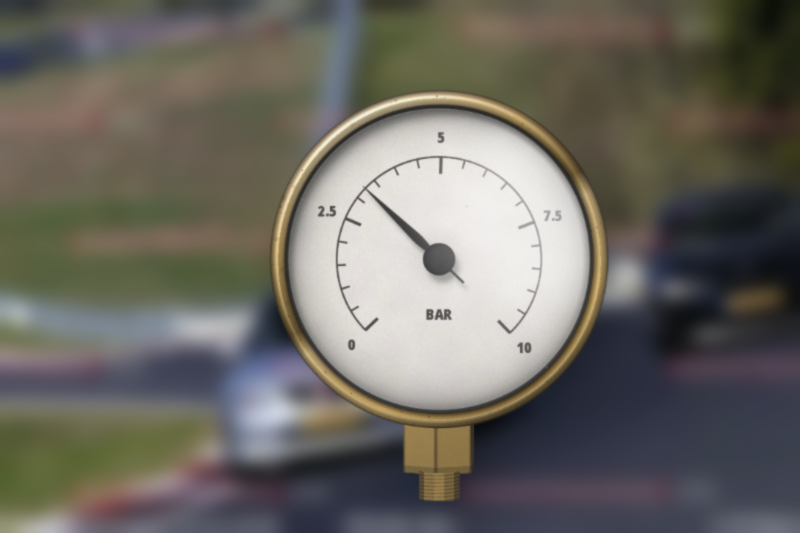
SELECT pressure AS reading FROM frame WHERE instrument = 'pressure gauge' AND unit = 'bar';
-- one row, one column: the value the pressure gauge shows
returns 3.25 bar
